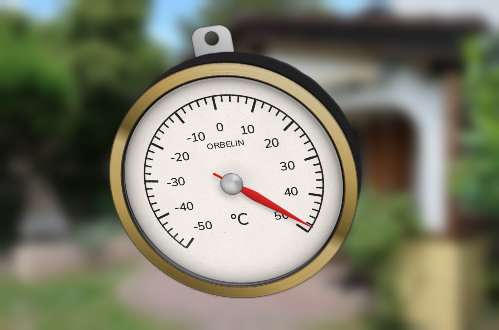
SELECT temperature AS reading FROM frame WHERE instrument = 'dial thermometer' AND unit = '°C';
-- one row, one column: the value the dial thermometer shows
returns 48 °C
